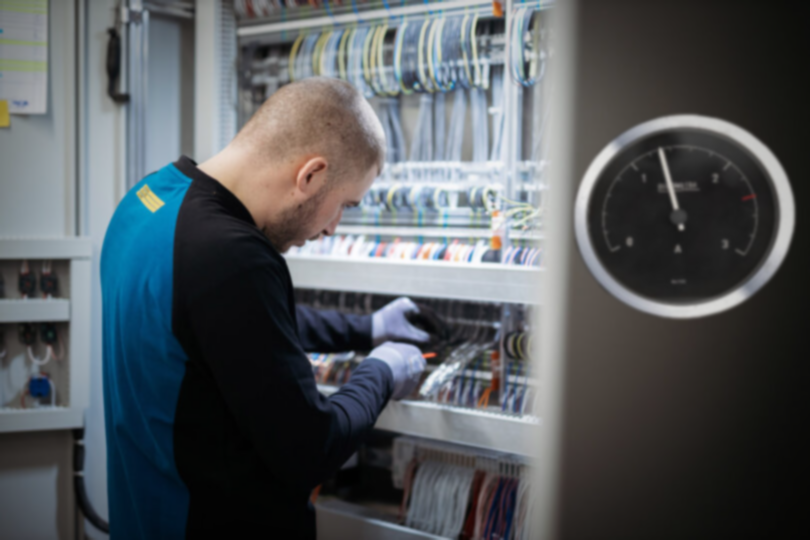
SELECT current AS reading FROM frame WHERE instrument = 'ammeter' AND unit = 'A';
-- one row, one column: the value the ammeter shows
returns 1.3 A
